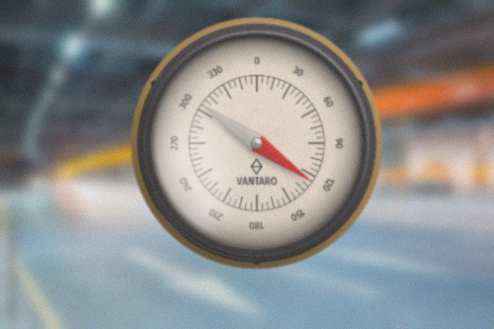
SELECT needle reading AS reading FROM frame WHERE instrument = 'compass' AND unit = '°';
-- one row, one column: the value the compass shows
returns 125 °
